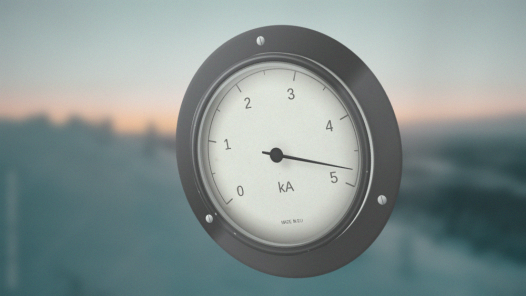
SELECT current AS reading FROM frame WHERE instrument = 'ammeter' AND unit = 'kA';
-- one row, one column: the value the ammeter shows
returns 4.75 kA
